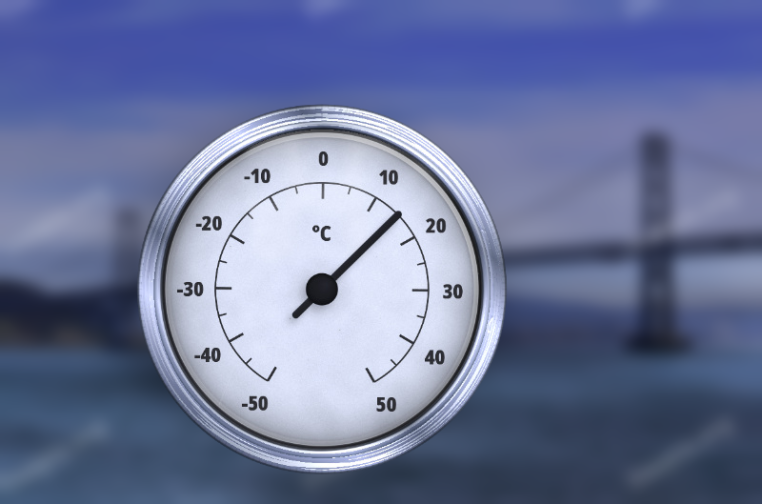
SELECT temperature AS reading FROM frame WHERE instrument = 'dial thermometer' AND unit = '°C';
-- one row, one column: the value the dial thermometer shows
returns 15 °C
